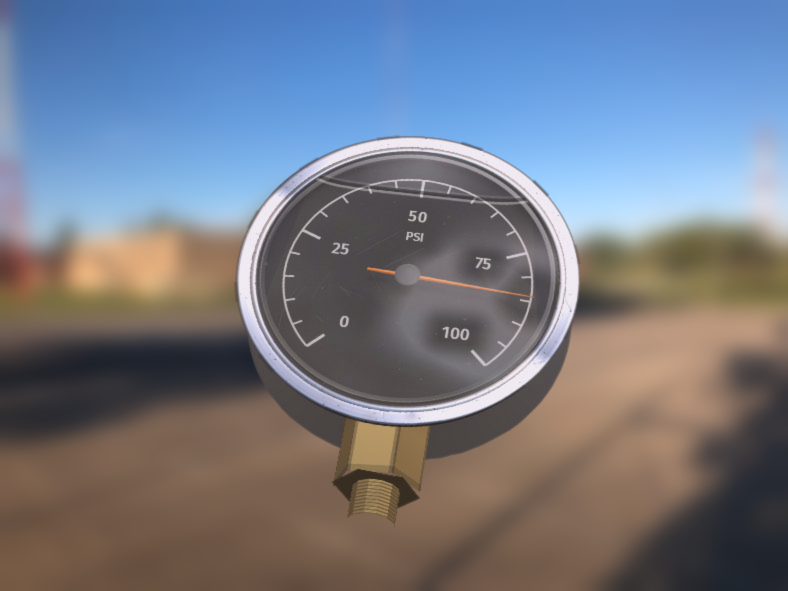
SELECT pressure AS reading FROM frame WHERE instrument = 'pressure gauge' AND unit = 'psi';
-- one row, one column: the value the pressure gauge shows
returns 85 psi
